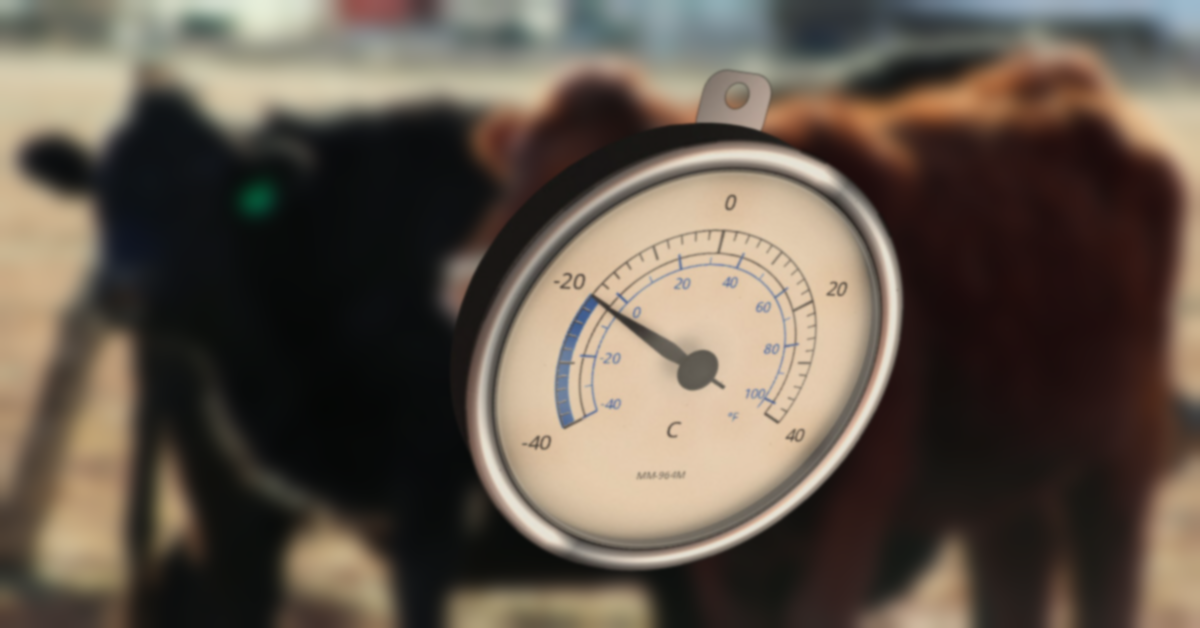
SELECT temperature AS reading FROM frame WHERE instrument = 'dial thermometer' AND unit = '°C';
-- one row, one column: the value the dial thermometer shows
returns -20 °C
